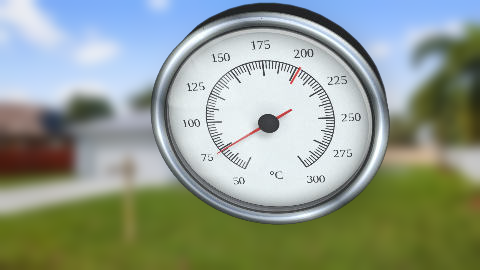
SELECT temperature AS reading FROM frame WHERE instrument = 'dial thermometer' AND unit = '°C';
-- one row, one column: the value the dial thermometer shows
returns 75 °C
